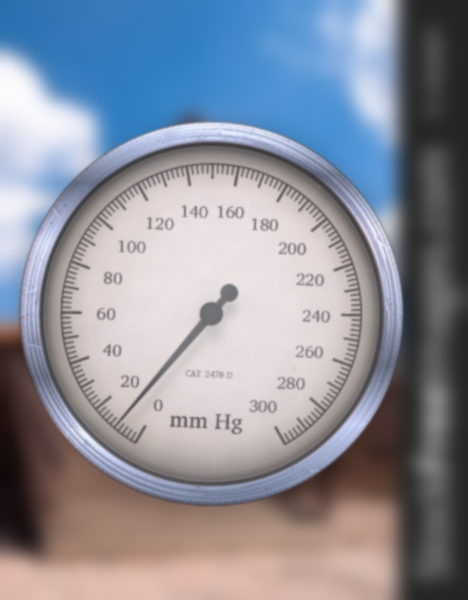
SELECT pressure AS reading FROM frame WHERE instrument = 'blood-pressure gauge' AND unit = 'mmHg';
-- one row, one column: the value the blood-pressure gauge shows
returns 10 mmHg
